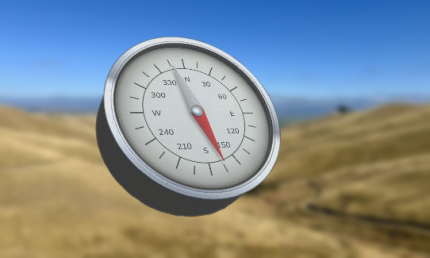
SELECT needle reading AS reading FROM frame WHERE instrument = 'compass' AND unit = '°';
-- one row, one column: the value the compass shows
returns 165 °
